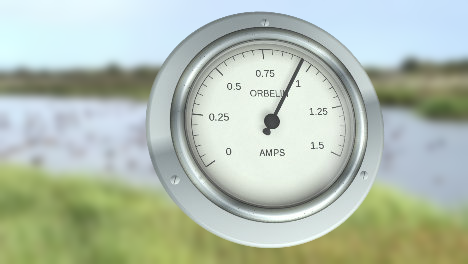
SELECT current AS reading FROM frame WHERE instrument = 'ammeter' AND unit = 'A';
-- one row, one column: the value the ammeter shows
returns 0.95 A
